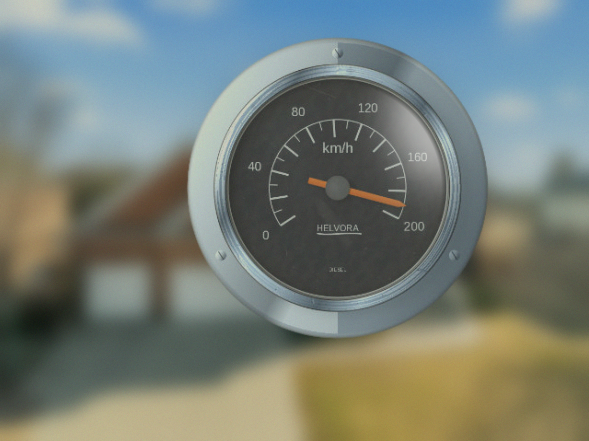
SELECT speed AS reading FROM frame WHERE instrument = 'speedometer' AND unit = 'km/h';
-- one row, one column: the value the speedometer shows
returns 190 km/h
